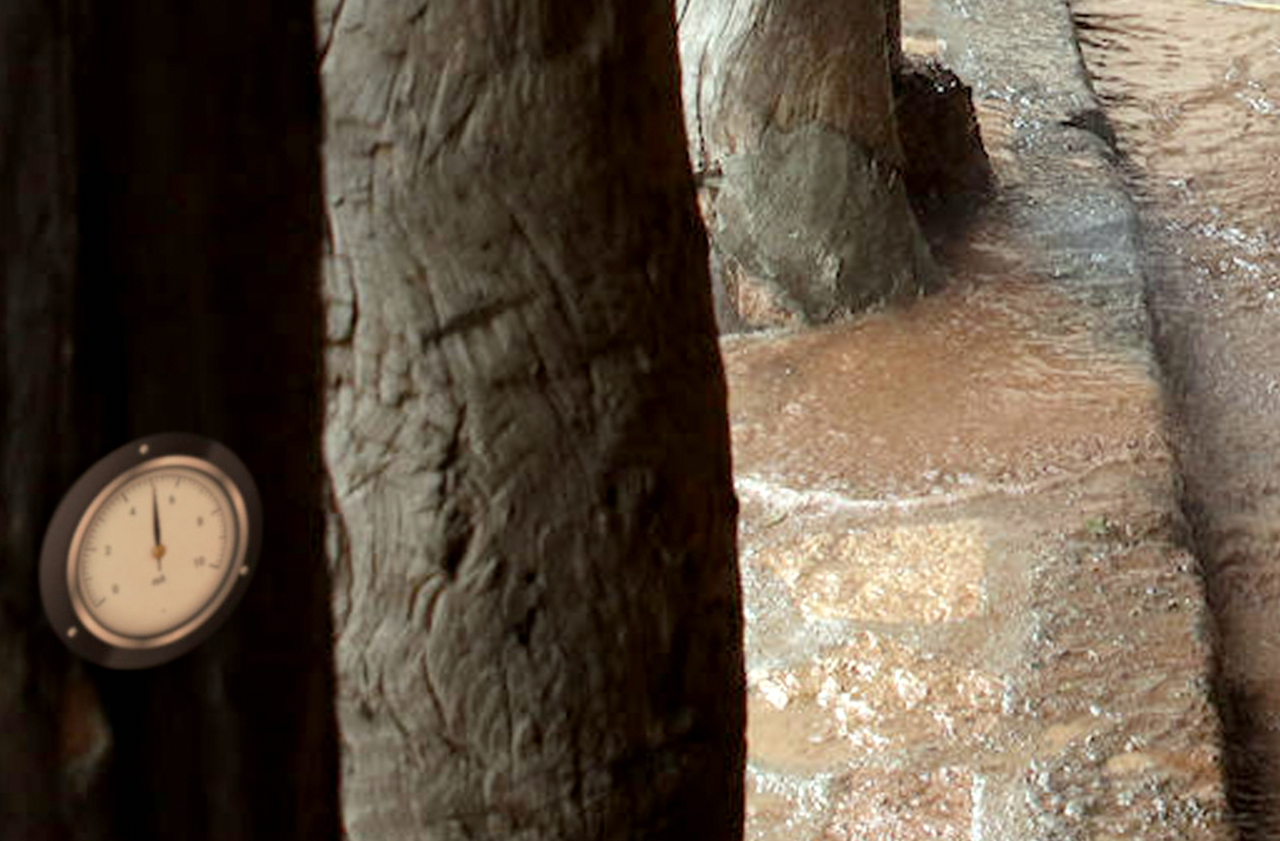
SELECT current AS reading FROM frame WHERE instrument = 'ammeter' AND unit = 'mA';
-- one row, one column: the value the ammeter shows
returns 5 mA
